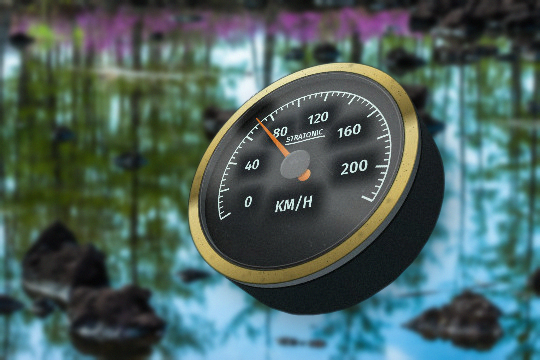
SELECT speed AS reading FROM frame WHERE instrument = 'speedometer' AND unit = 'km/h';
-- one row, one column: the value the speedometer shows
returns 72 km/h
